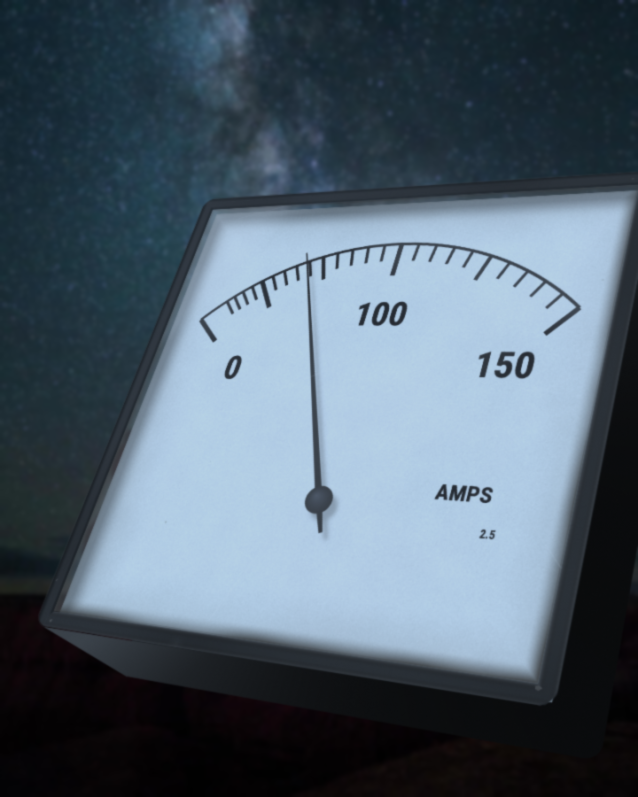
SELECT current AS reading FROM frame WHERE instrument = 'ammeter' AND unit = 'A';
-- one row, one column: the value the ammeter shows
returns 70 A
